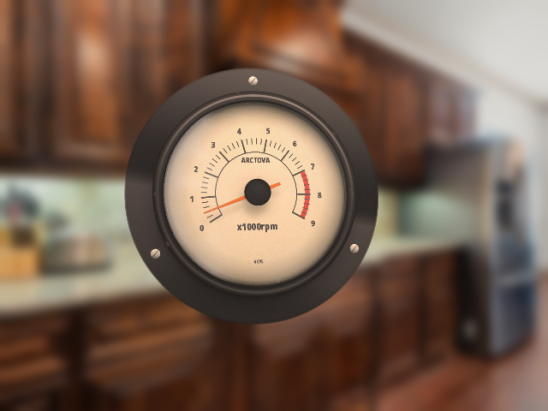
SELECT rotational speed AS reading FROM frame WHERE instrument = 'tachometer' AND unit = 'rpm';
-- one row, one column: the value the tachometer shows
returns 400 rpm
